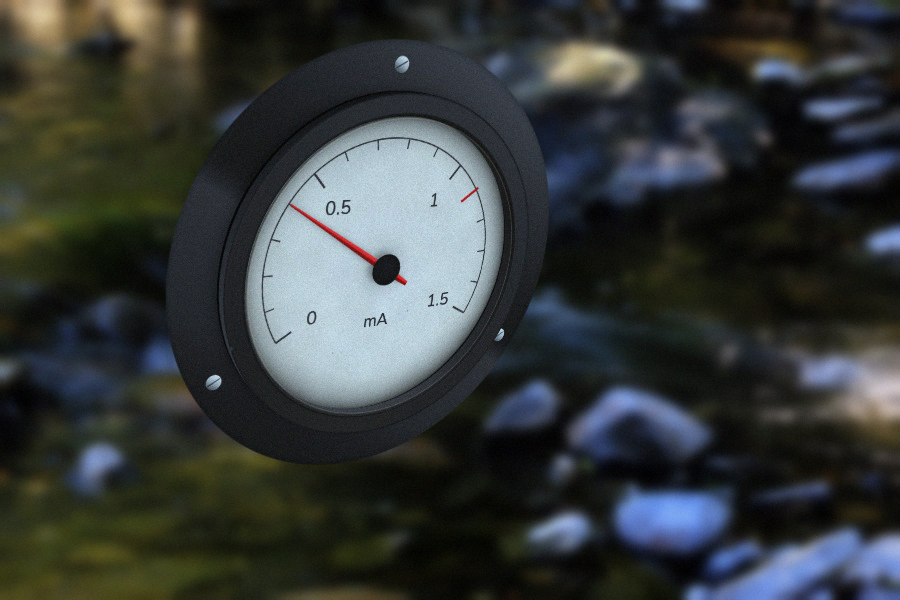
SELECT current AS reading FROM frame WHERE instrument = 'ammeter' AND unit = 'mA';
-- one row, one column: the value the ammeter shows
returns 0.4 mA
